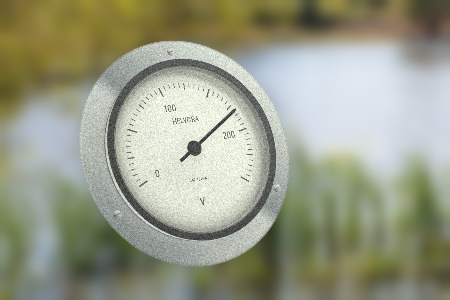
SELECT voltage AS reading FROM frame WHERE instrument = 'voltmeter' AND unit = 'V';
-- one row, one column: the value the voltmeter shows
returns 180 V
